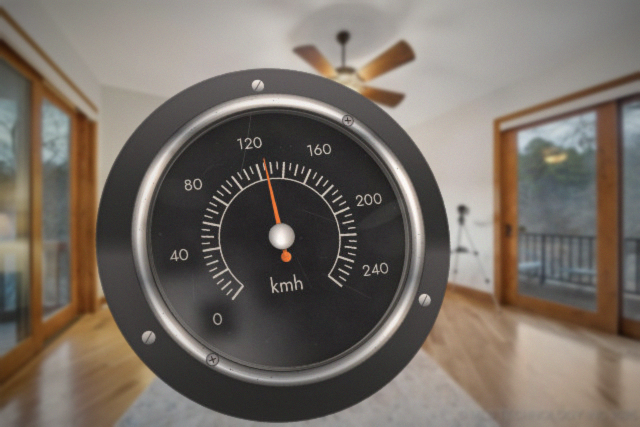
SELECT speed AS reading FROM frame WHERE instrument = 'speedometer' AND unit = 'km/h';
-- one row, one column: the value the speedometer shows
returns 125 km/h
